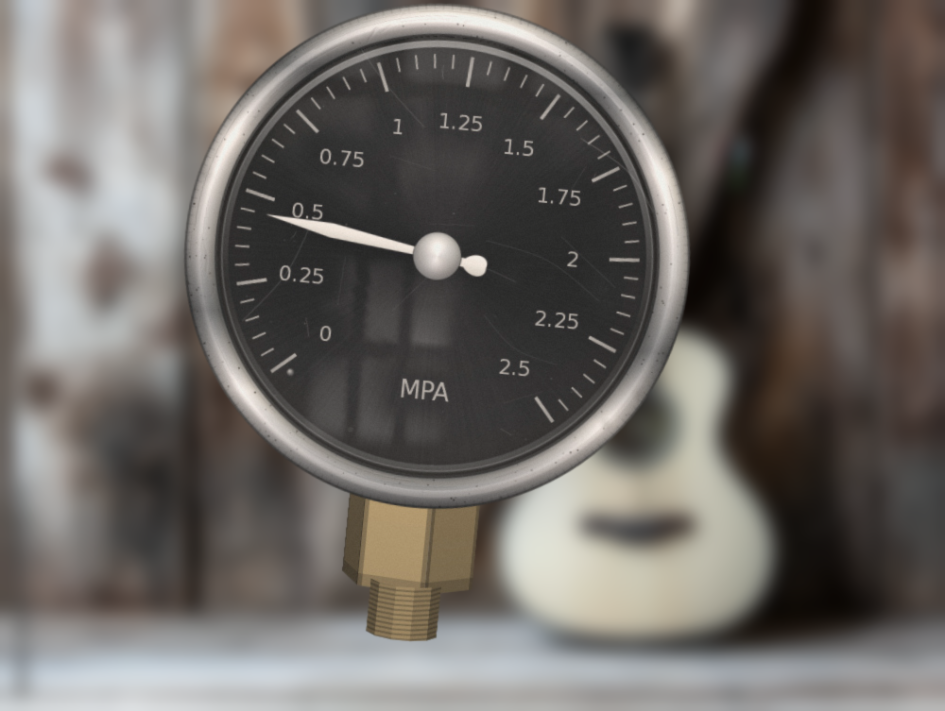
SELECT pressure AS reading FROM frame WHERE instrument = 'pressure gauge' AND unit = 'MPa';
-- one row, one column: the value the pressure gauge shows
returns 0.45 MPa
